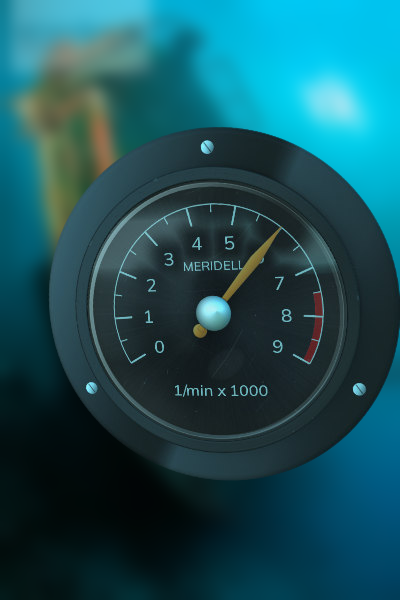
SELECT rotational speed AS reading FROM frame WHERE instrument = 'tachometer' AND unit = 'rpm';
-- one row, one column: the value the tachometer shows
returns 6000 rpm
